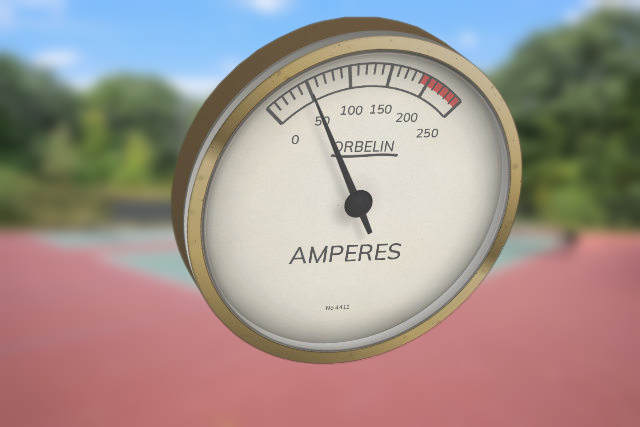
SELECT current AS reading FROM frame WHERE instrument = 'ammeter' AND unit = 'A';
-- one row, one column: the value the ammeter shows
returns 50 A
